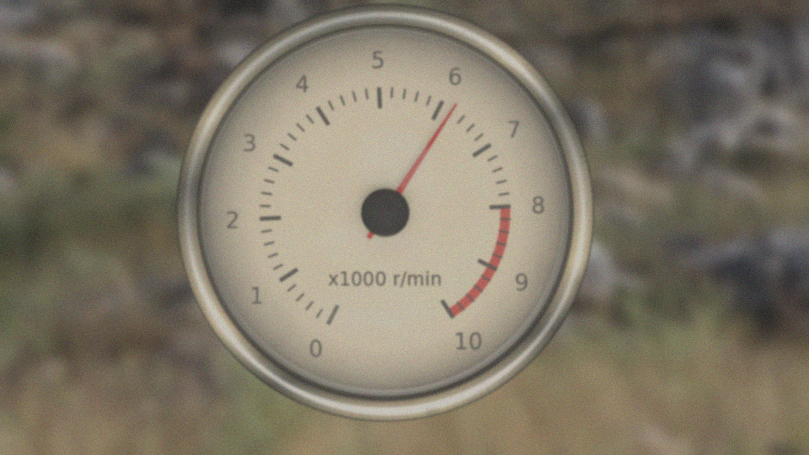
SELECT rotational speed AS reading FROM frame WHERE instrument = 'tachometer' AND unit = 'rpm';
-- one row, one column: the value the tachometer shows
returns 6200 rpm
